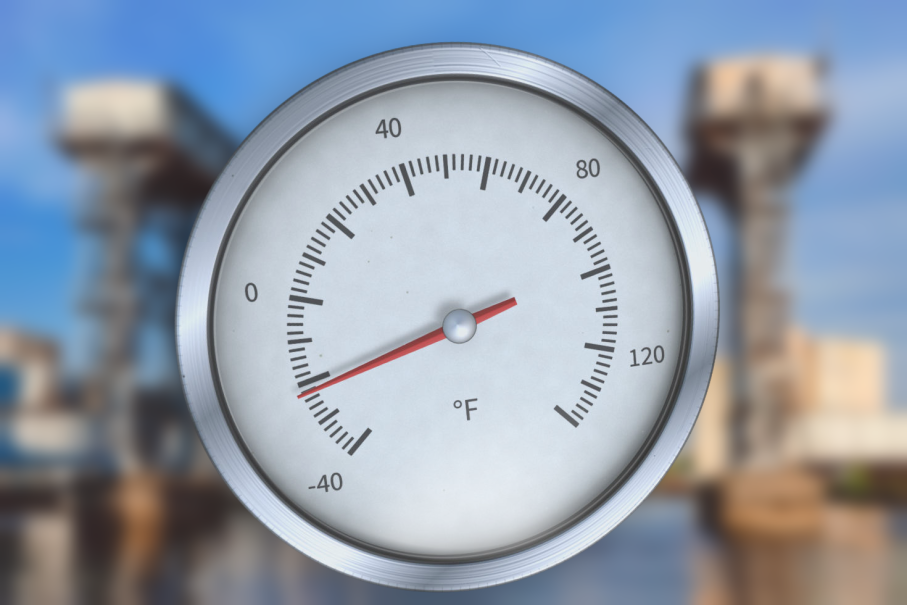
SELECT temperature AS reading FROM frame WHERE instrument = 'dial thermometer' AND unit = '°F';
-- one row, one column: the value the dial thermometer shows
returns -22 °F
